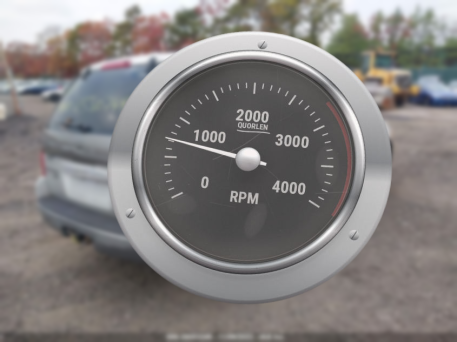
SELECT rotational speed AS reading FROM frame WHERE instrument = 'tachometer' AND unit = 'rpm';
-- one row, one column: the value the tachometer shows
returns 700 rpm
